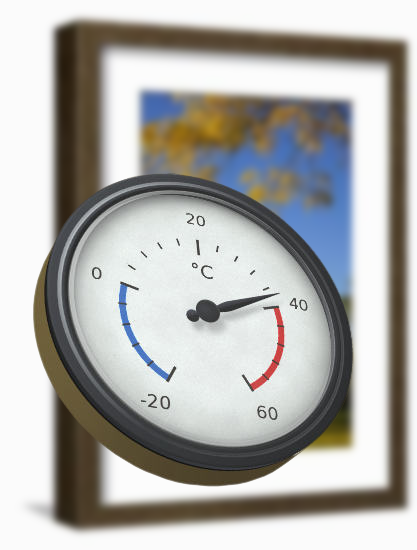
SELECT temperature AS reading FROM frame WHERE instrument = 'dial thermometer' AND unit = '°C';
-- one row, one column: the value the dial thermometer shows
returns 38 °C
